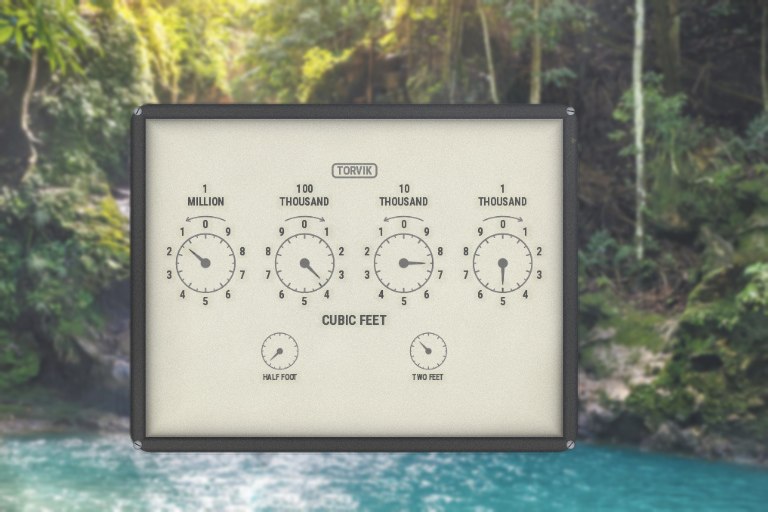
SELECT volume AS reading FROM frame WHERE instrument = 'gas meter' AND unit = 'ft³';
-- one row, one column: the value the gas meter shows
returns 137500 ft³
